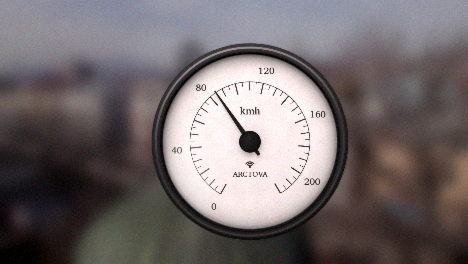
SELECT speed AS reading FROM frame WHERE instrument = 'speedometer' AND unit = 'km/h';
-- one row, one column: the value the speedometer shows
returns 85 km/h
